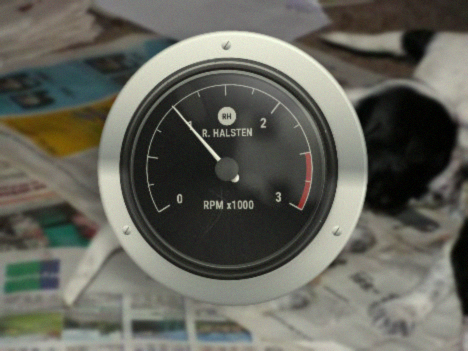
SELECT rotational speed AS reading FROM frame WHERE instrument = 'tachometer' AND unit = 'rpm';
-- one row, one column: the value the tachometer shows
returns 1000 rpm
